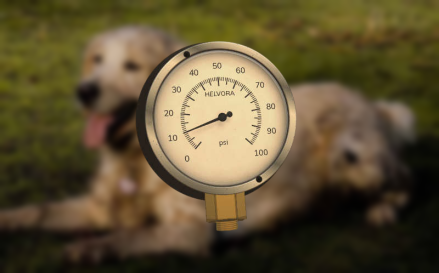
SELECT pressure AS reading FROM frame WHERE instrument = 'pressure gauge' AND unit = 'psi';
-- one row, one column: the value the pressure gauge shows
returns 10 psi
